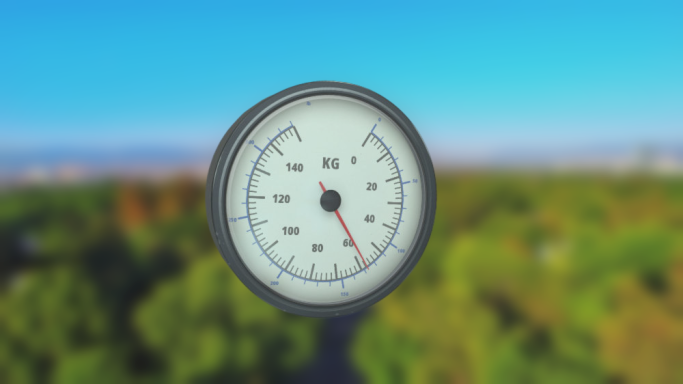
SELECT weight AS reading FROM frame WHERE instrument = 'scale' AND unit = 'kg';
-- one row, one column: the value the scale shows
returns 58 kg
